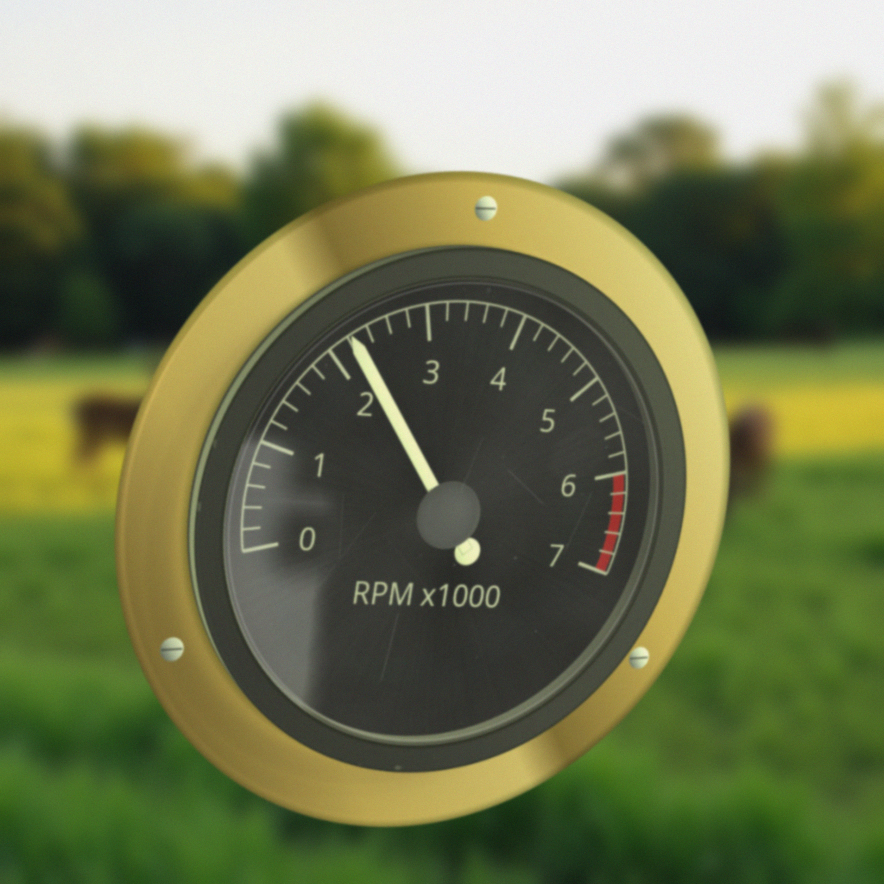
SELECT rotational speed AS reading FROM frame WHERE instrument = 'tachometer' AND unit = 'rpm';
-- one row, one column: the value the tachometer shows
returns 2200 rpm
